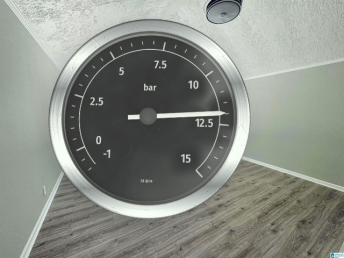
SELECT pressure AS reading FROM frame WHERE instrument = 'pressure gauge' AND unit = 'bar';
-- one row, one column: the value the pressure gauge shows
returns 12 bar
